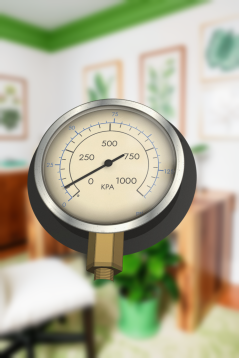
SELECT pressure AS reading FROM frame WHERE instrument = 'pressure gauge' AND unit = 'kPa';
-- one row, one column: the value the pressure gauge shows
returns 50 kPa
